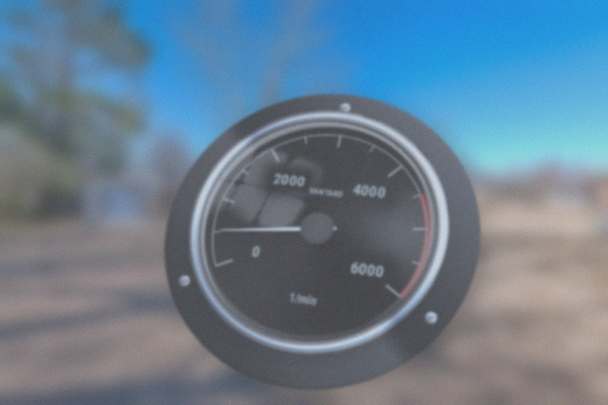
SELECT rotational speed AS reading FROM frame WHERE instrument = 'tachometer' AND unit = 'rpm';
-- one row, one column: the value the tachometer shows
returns 500 rpm
